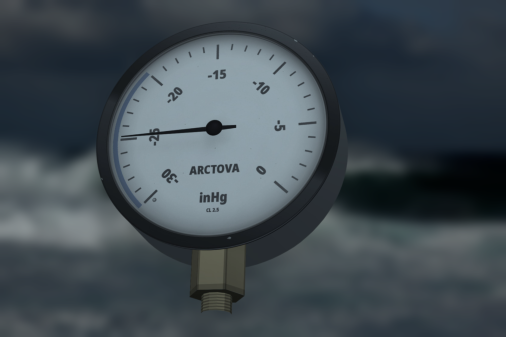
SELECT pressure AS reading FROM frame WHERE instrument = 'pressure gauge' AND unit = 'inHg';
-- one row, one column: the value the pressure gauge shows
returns -25 inHg
